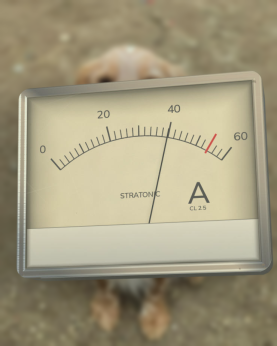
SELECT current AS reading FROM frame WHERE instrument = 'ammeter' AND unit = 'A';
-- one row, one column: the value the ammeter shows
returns 40 A
